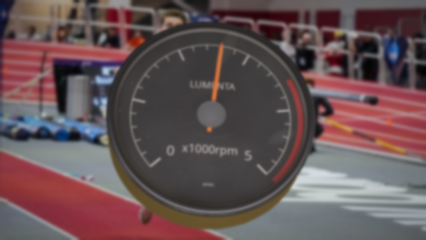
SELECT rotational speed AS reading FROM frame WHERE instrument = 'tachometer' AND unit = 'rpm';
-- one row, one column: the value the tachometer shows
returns 2600 rpm
